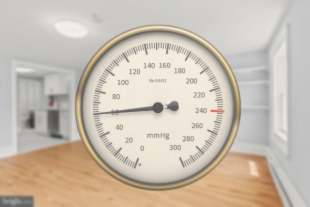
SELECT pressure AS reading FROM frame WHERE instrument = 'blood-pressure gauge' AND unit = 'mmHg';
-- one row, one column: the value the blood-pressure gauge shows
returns 60 mmHg
